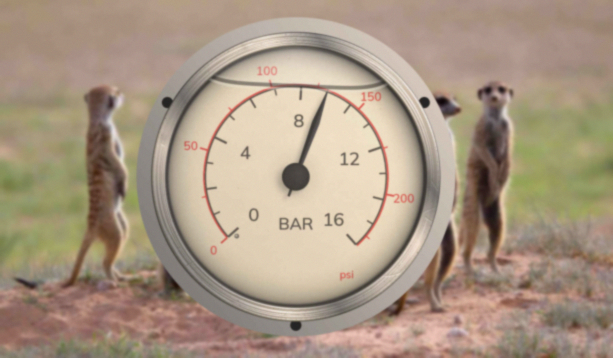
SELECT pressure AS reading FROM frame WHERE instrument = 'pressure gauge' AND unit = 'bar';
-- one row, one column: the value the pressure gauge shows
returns 9 bar
